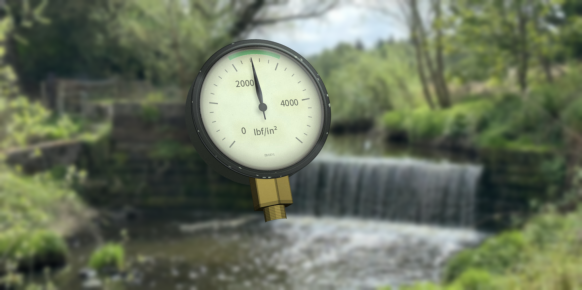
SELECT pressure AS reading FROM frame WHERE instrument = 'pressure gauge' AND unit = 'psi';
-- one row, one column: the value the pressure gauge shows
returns 2400 psi
